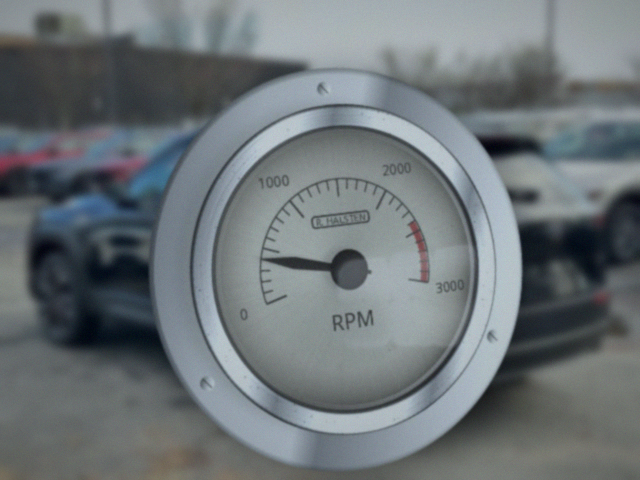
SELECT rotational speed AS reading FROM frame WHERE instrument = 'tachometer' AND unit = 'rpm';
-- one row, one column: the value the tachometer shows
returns 400 rpm
